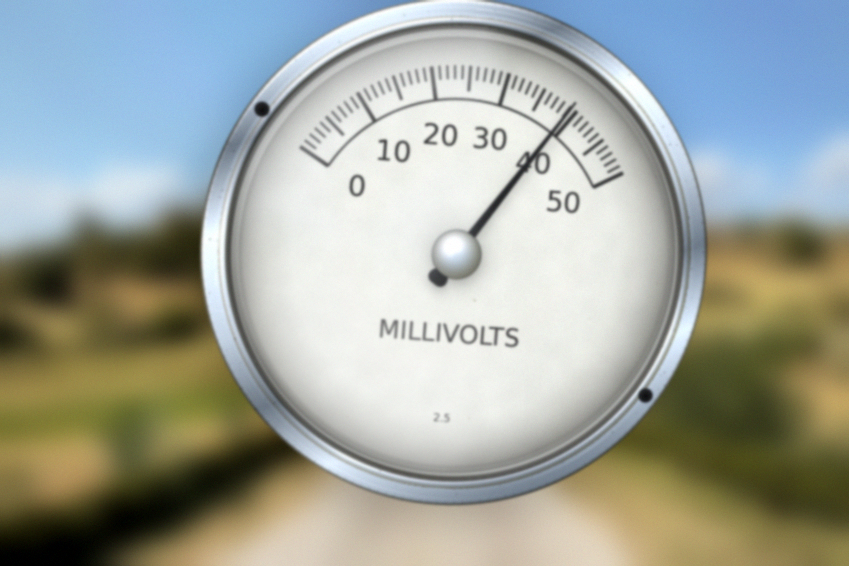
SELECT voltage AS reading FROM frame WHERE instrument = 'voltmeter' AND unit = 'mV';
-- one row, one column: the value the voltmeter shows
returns 39 mV
